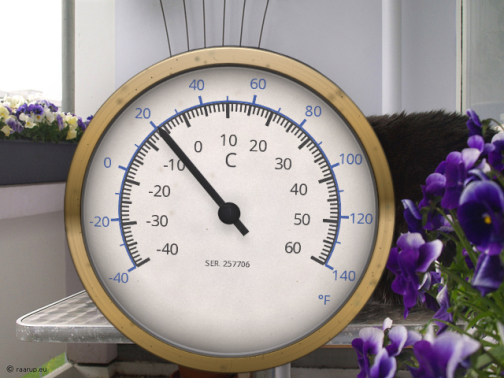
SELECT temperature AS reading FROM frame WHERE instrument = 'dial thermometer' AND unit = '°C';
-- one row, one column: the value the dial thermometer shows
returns -6 °C
